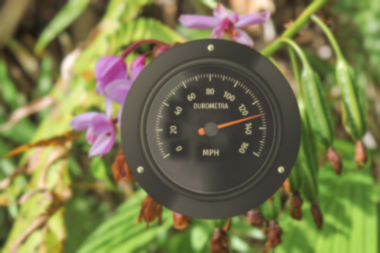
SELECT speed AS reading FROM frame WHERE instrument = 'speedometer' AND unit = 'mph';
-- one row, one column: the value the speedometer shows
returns 130 mph
